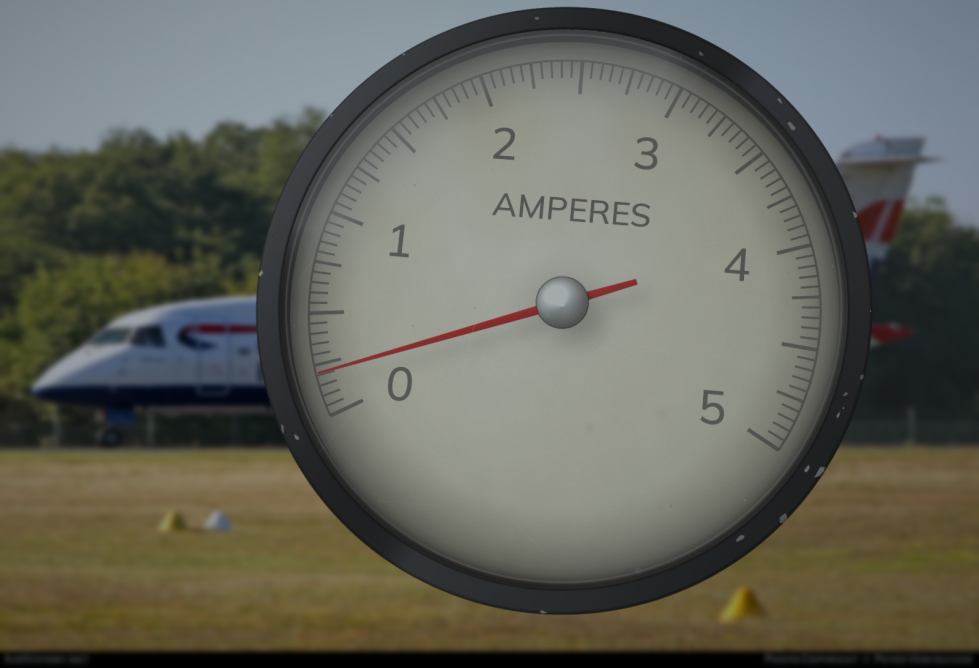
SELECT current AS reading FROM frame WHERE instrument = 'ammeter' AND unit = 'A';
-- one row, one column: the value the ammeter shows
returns 0.2 A
